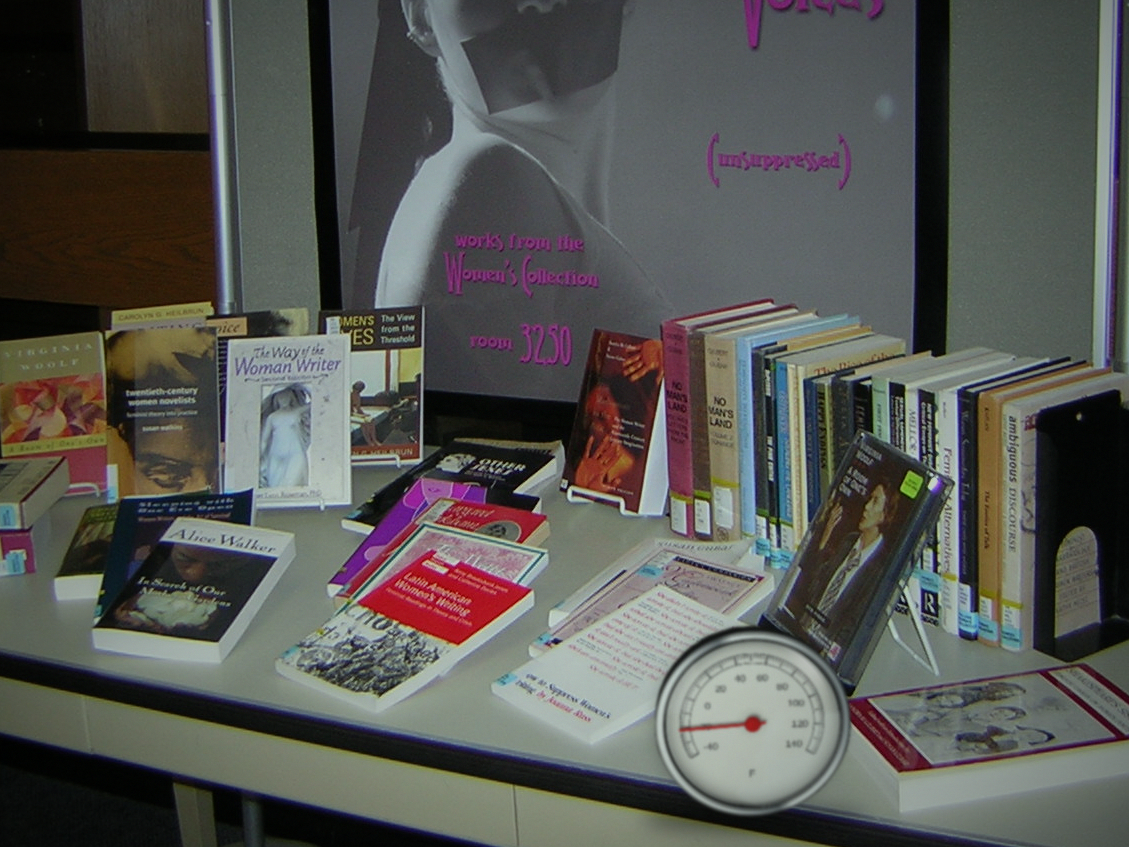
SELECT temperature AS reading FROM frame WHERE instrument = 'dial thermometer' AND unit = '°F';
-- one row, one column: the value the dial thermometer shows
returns -20 °F
